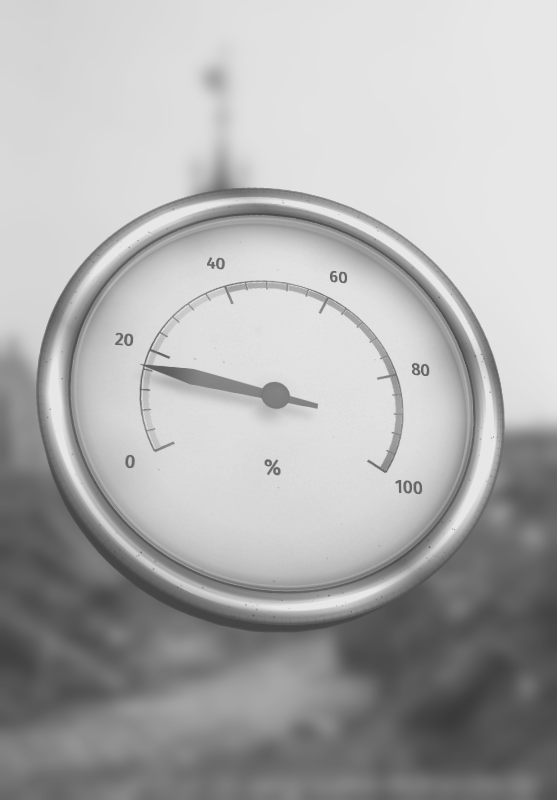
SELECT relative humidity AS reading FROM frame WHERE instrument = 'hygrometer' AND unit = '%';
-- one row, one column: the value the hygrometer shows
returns 16 %
